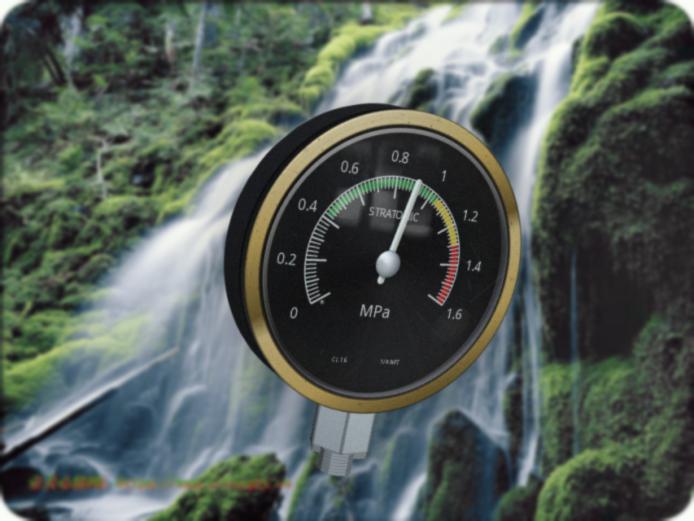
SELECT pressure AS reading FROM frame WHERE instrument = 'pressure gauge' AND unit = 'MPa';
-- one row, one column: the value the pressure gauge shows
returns 0.9 MPa
